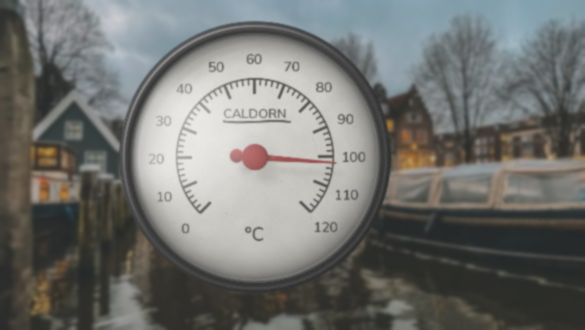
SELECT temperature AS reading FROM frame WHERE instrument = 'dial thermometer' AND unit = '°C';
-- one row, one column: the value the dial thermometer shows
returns 102 °C
